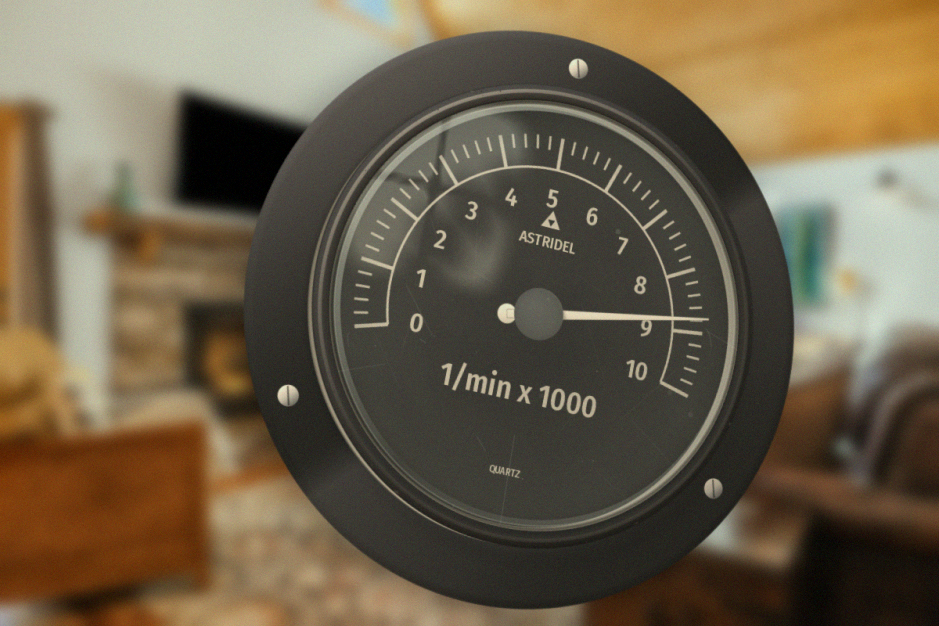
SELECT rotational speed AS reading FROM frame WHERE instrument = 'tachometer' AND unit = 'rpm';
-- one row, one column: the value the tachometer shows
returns 8800 rpm
